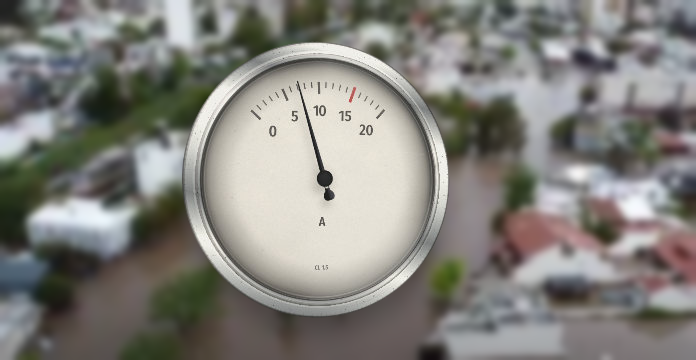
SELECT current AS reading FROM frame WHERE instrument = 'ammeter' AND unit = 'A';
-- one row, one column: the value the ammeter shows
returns 7 A
